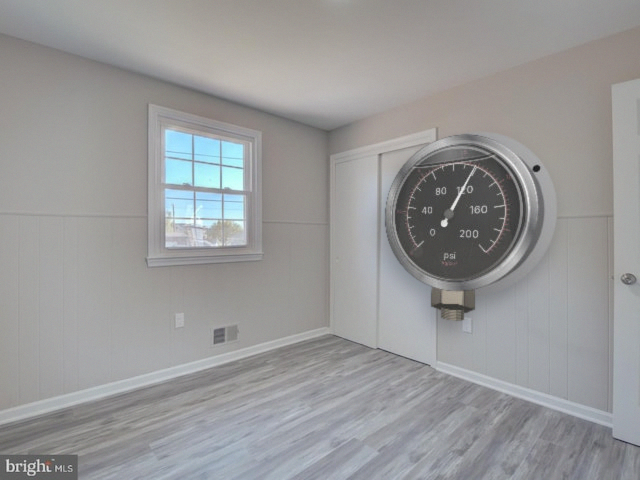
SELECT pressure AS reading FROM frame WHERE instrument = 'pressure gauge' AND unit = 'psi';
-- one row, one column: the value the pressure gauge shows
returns 120 psi
